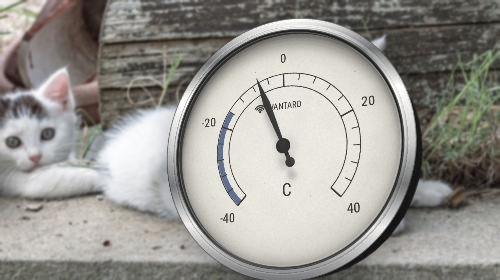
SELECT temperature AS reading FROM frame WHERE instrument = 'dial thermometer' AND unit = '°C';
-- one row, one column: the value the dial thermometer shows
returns -6 °C
